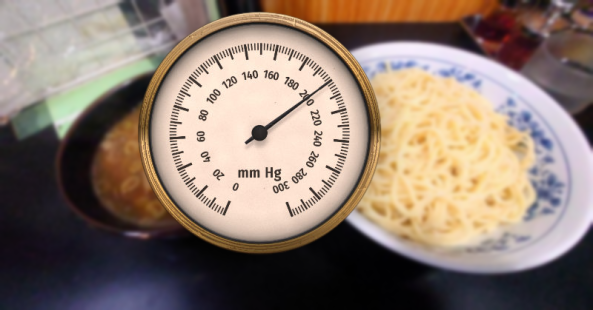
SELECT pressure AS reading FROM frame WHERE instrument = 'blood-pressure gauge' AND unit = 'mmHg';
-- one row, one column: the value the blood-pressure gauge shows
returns 200 mmHg
